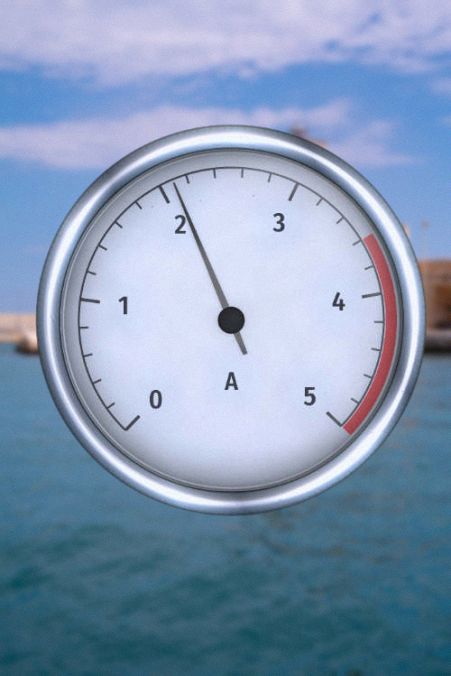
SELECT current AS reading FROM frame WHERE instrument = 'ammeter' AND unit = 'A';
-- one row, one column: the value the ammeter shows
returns 2.1 A
